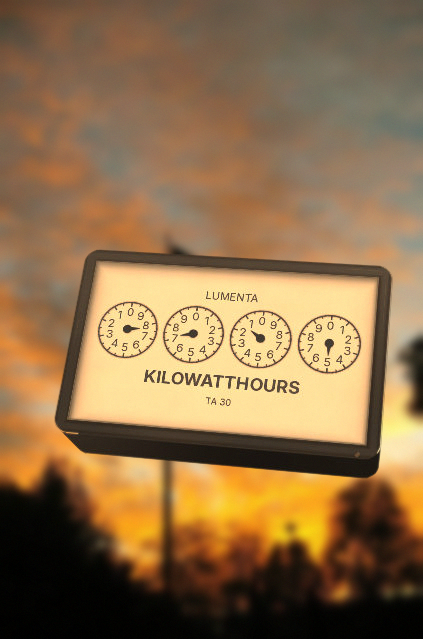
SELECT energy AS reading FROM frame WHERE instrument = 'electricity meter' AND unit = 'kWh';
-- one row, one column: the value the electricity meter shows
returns 7715 kWh
